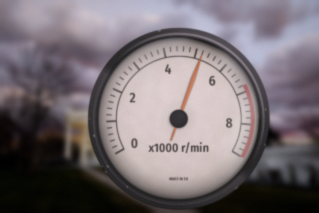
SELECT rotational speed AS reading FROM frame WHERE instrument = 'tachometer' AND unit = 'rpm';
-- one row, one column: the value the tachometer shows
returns 5200 rpm
